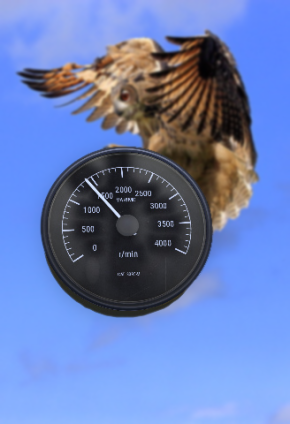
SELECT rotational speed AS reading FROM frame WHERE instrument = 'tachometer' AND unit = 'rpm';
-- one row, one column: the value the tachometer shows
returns 1400 rpm
